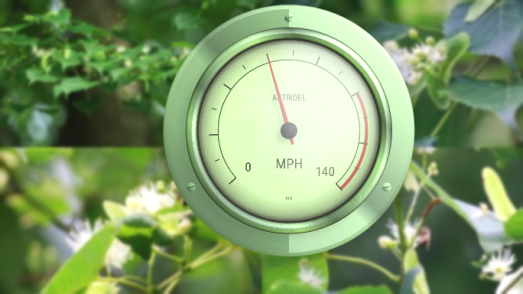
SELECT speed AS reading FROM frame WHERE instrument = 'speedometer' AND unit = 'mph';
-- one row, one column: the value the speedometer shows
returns 60 mph
